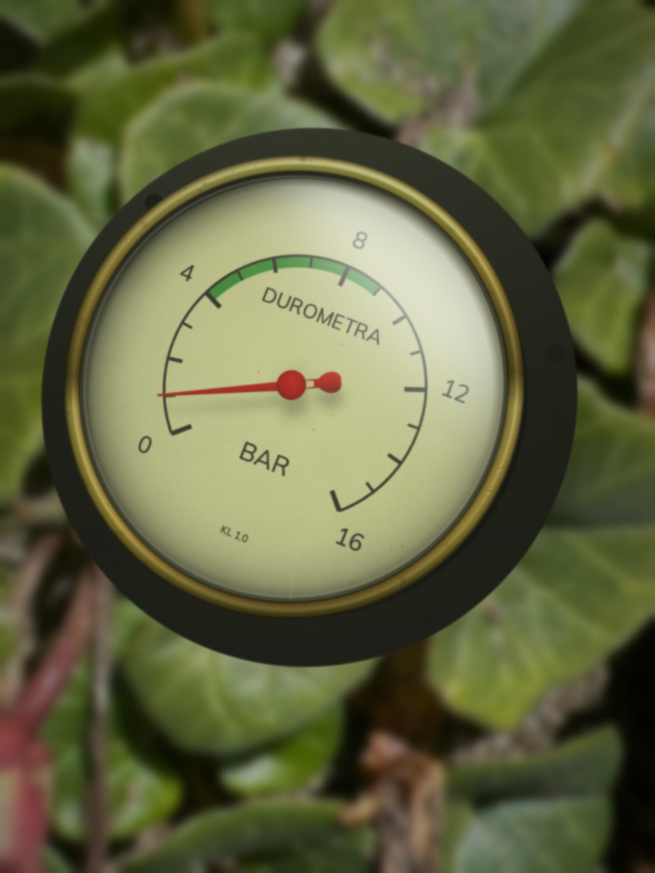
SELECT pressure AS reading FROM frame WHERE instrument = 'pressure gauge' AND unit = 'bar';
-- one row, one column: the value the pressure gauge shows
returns 1 bar
